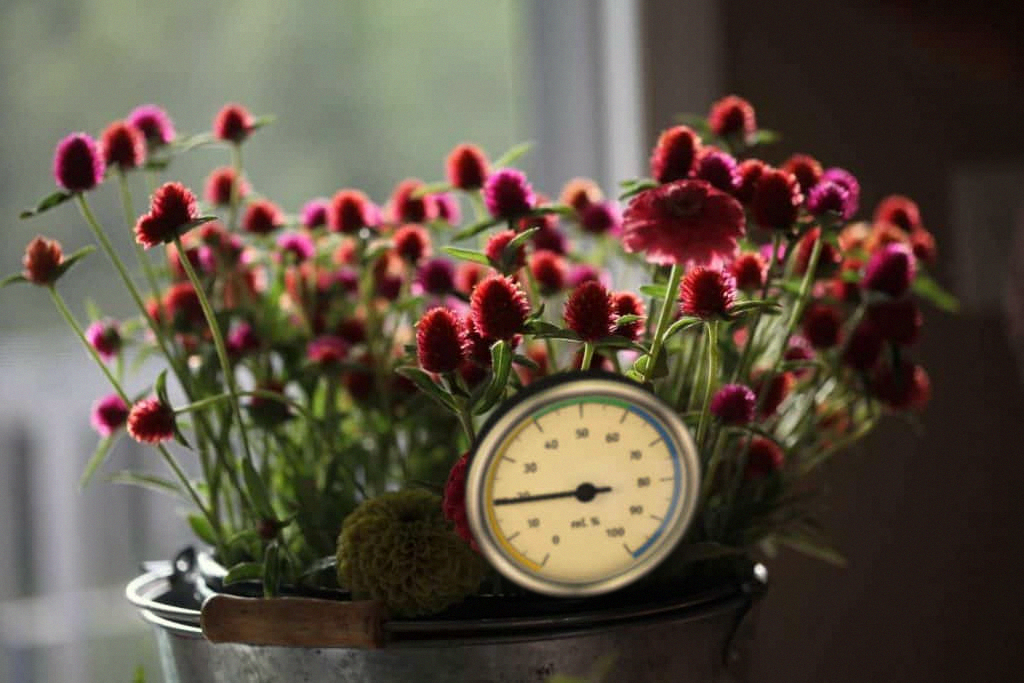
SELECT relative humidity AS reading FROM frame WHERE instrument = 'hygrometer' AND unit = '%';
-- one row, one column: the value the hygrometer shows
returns 20 %
